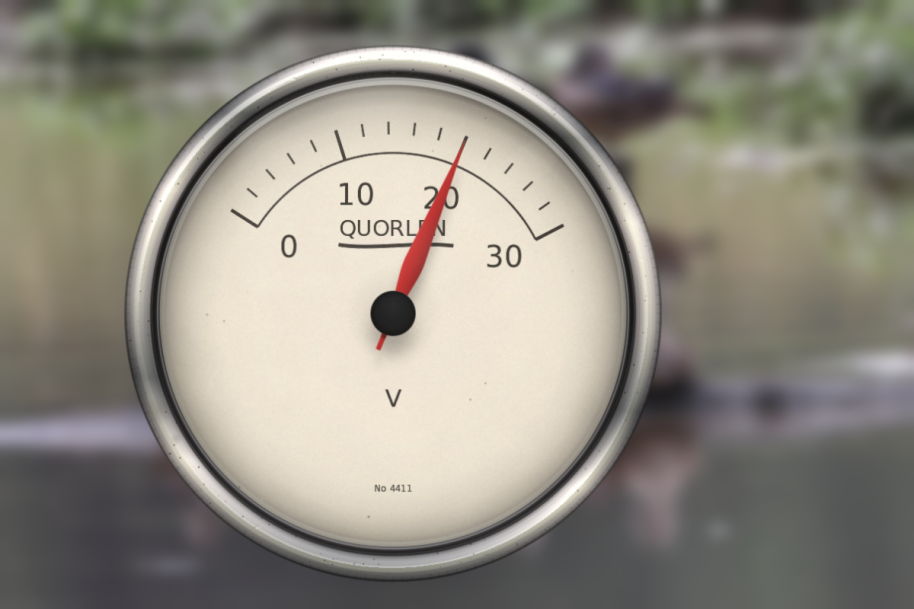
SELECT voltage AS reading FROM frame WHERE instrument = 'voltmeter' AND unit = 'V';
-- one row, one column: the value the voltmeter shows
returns 20 V
